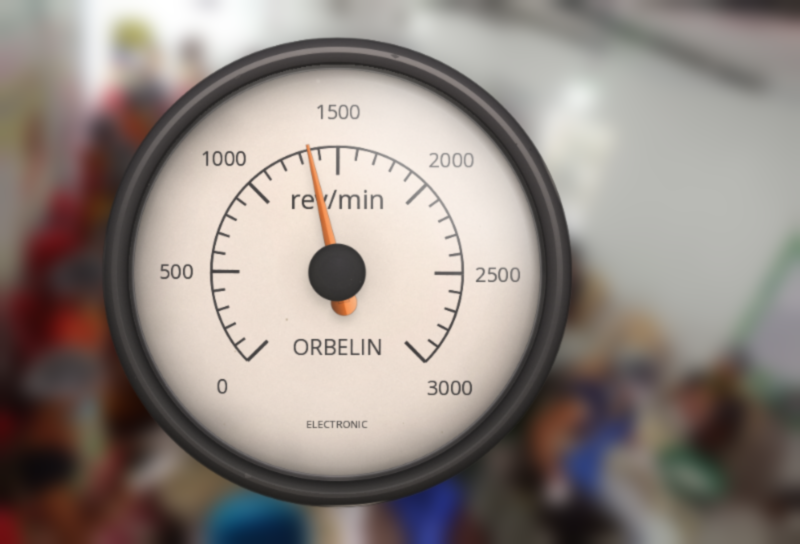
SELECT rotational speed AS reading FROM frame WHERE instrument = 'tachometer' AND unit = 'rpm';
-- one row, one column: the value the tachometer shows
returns 1350 rpm
